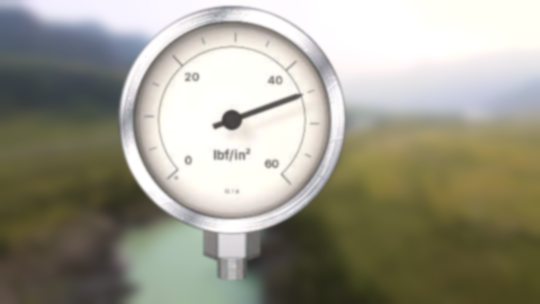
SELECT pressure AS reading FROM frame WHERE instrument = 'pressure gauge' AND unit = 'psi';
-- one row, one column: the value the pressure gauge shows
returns 45 psi
